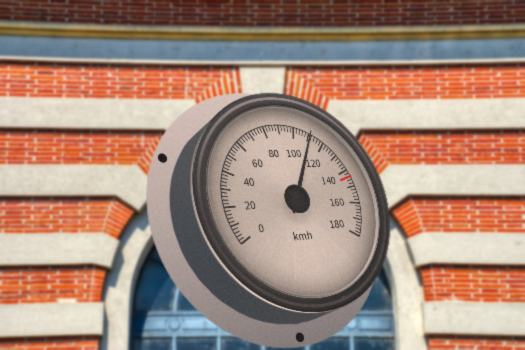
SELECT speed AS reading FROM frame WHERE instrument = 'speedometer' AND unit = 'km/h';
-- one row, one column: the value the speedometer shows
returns 110 km/h
